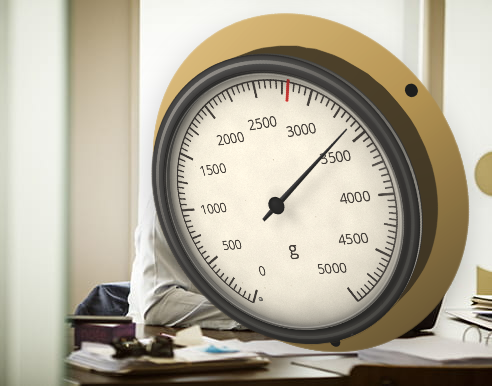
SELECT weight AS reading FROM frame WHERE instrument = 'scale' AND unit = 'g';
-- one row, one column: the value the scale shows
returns 3400 g
